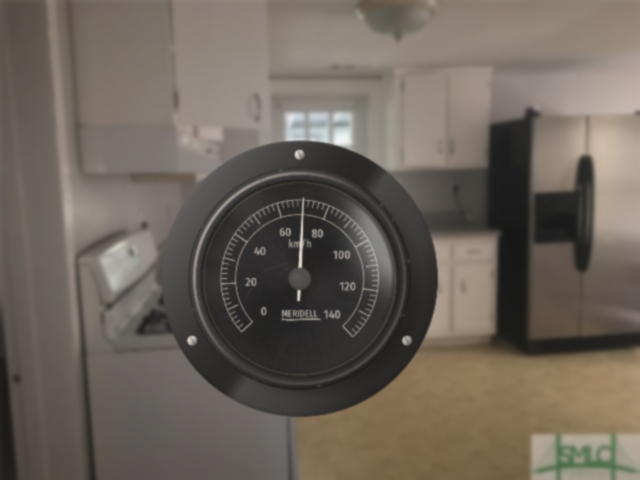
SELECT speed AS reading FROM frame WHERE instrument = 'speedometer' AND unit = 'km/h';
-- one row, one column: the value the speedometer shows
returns 70 km/h
